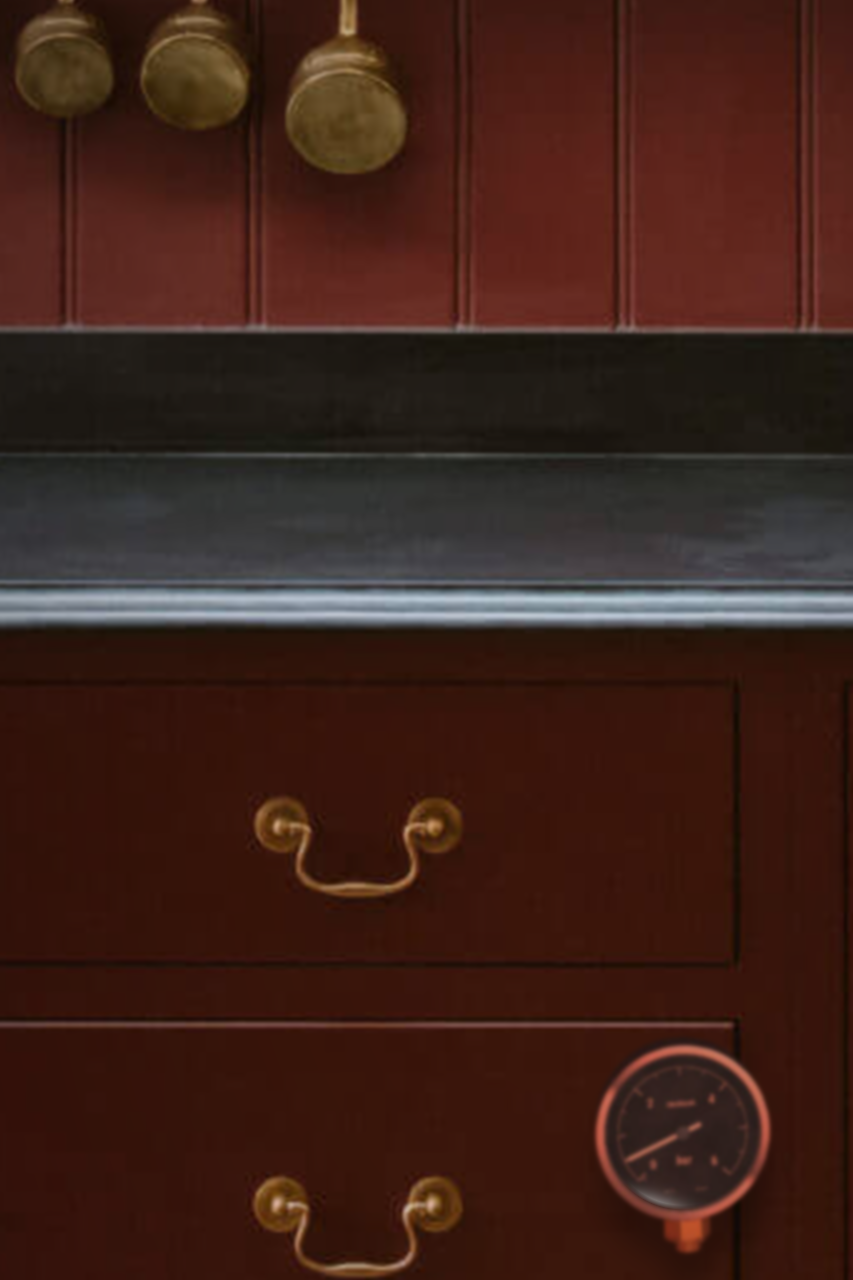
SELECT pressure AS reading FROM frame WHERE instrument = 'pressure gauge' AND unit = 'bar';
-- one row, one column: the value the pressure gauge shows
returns 0.5 bar
